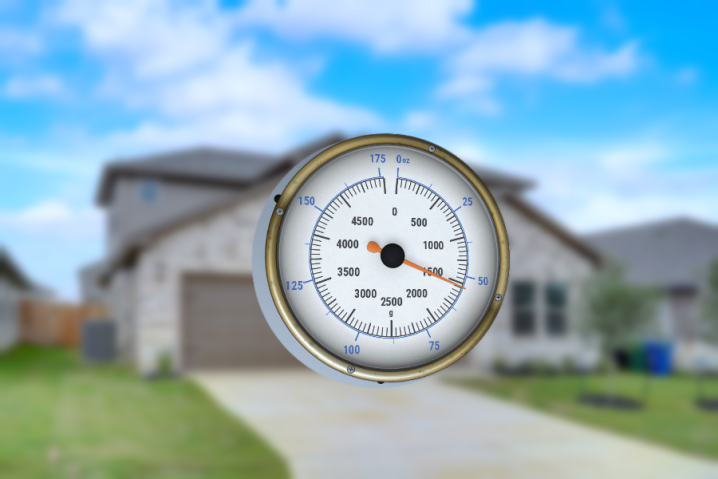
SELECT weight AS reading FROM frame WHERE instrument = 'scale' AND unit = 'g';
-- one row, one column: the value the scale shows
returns 1550 g
